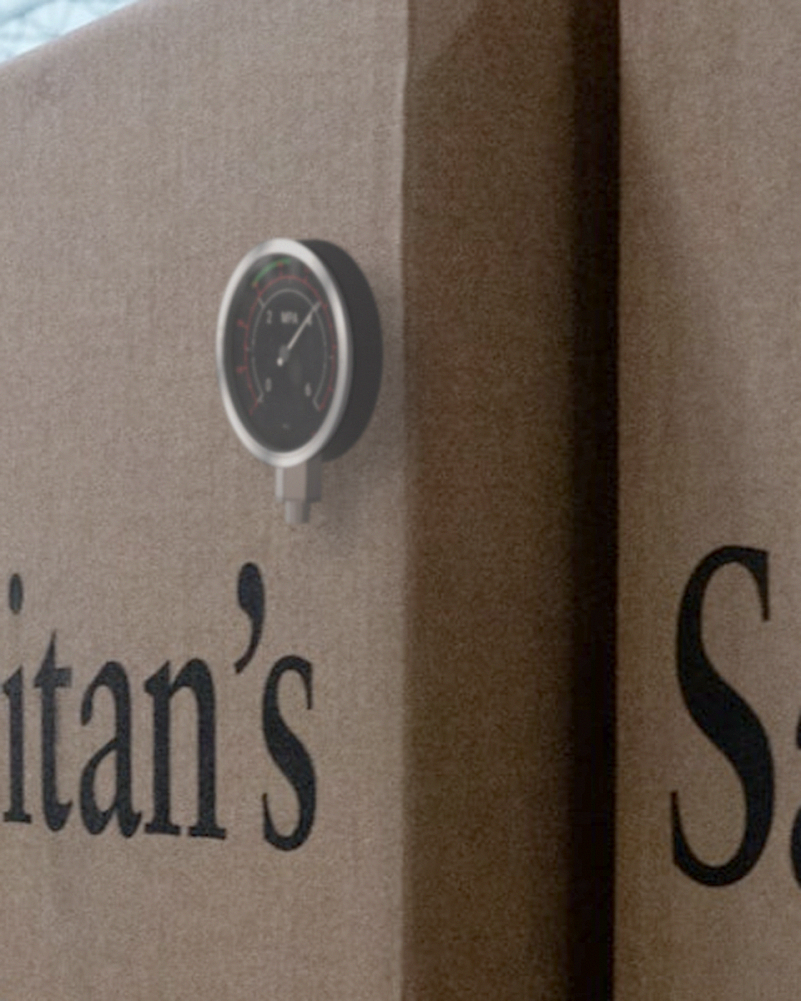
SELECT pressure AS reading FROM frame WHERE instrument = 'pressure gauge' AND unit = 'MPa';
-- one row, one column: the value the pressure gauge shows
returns 4 MPa
